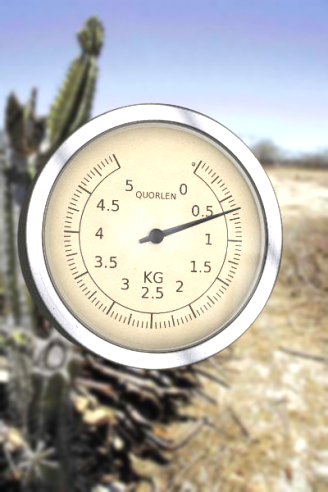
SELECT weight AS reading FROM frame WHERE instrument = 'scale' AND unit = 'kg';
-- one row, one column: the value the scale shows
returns 0.65 kg
